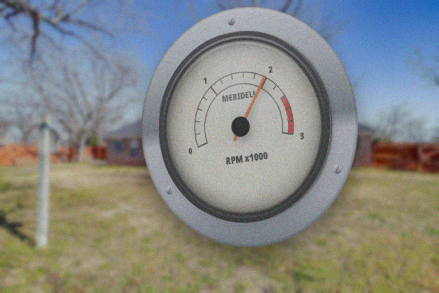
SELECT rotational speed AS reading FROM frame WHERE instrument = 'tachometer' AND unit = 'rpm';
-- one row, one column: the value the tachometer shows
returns 2000 rpm
